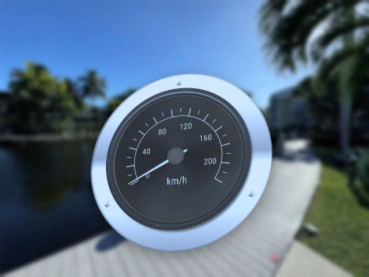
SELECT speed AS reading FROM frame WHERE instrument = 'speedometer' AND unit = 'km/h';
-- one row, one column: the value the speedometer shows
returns 0 km/h
